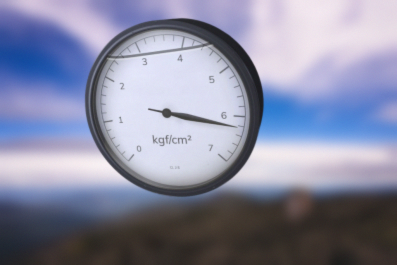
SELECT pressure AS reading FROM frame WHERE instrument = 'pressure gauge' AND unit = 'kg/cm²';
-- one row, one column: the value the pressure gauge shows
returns 6.2 kg/cm²
